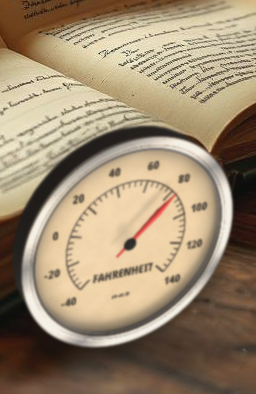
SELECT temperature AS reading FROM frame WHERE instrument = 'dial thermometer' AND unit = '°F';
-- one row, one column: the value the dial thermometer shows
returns 80 °F
